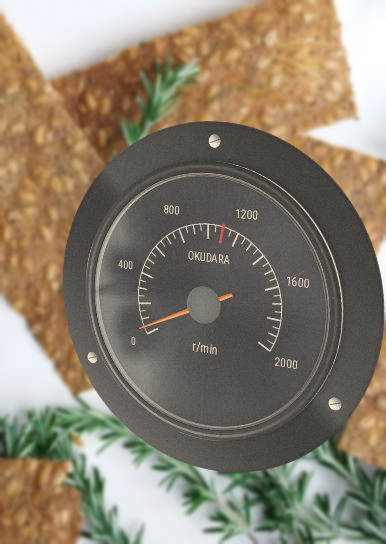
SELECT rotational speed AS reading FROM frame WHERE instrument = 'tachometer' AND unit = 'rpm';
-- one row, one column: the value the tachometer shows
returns 50 rpm
